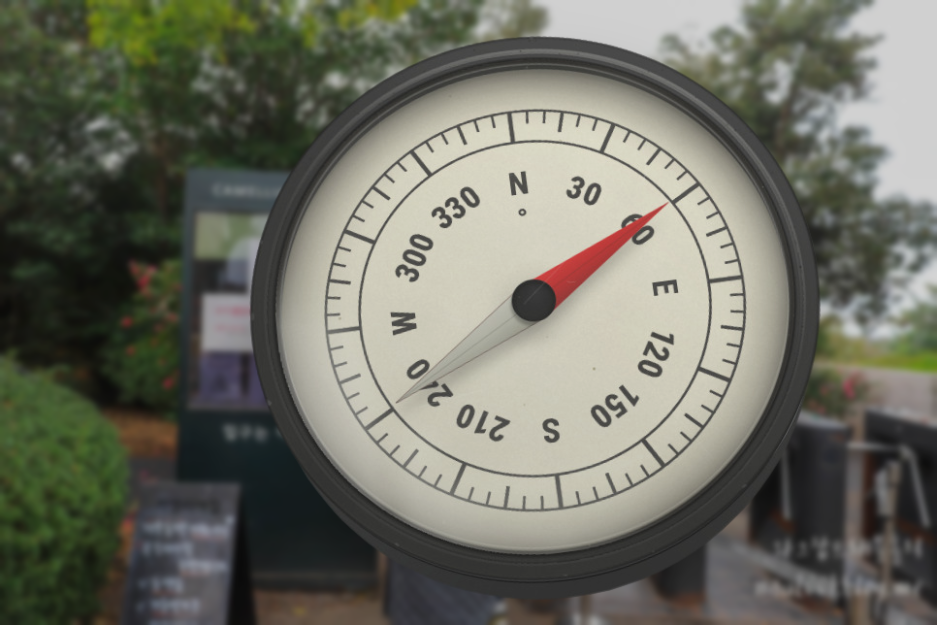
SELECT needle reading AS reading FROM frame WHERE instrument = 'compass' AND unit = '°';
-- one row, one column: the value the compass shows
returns 60 °
